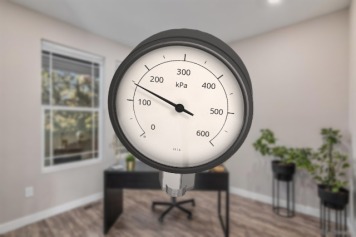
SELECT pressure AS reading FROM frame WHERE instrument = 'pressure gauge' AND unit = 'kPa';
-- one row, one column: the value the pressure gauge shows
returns 150 kPa
